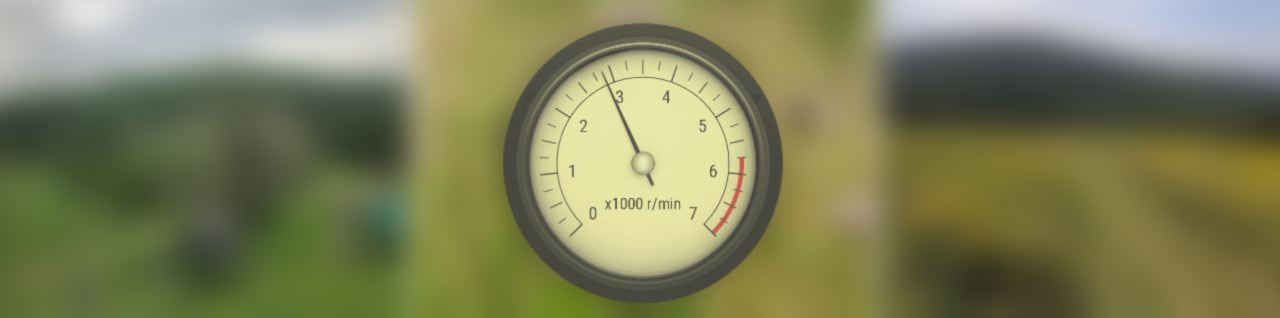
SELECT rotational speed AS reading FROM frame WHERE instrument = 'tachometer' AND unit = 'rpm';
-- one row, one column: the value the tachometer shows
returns 2875 rpm
